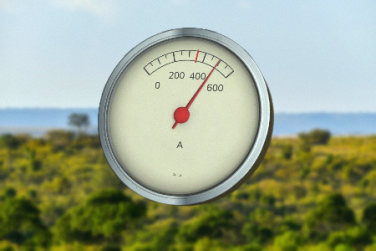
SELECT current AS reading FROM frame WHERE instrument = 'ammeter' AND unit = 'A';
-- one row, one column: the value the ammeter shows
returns 500 A
